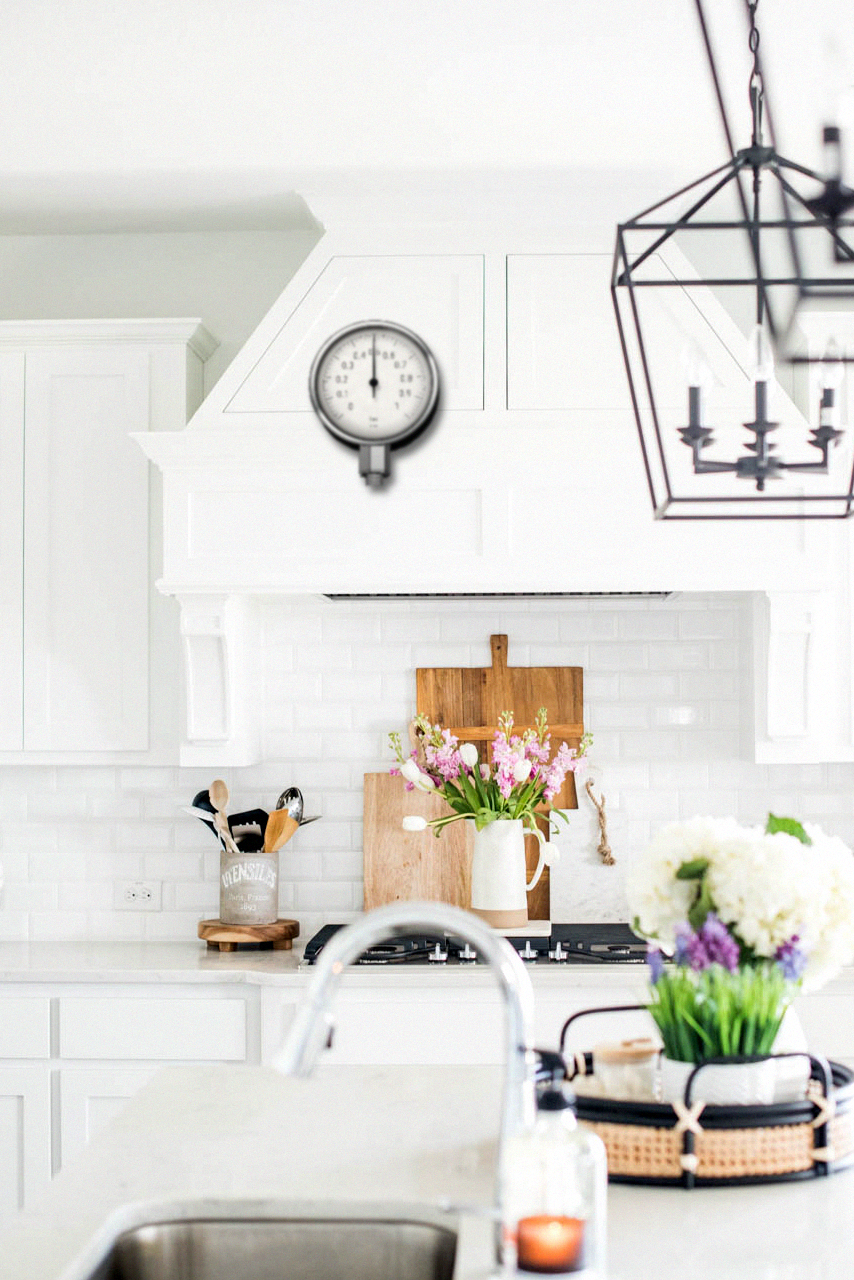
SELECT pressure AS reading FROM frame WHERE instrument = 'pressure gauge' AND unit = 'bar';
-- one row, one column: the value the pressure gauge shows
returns 0.5 bar
